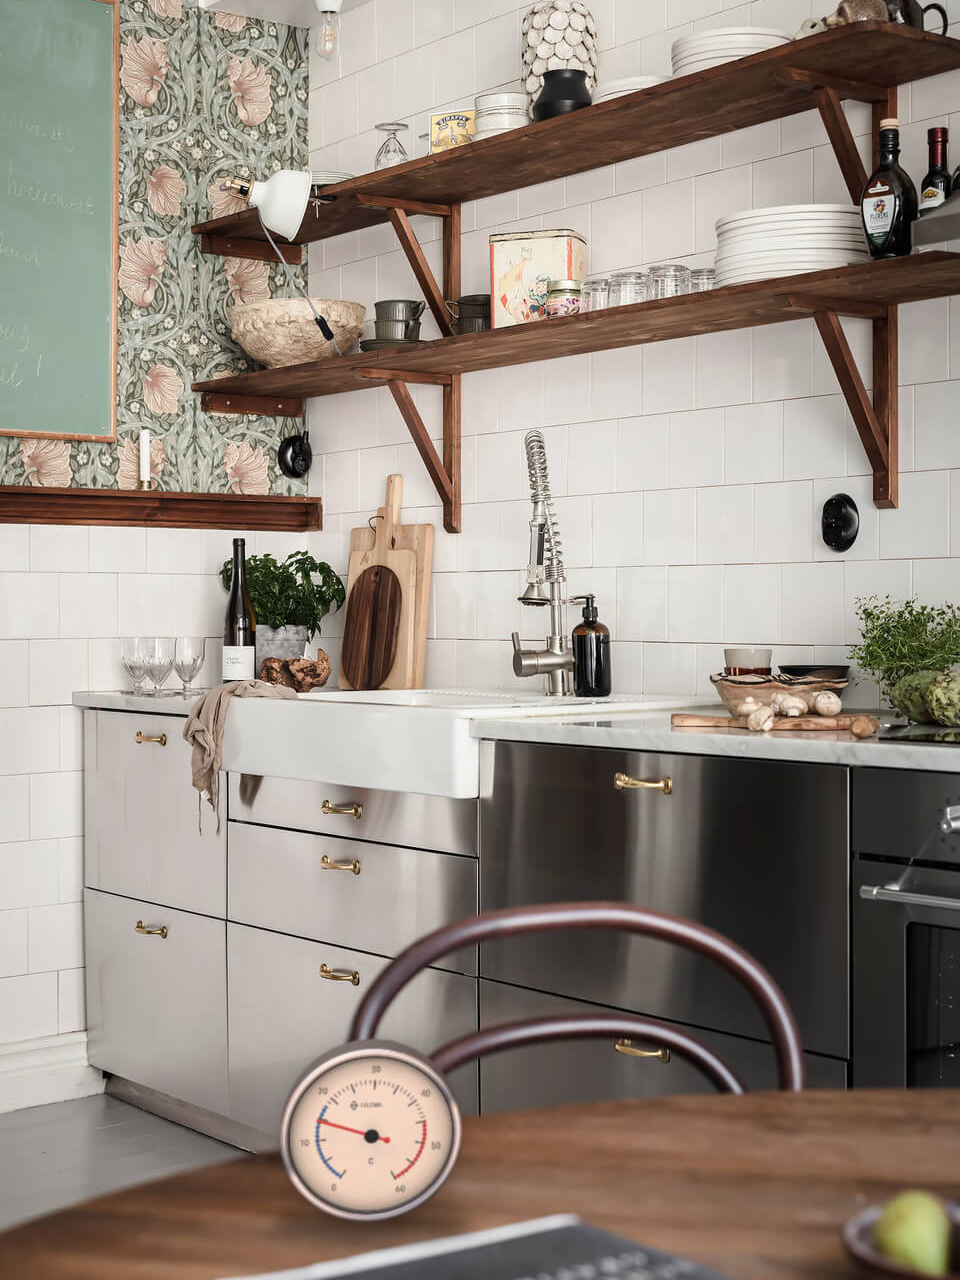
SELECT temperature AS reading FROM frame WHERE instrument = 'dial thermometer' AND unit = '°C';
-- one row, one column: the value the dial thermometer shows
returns 15 °C
